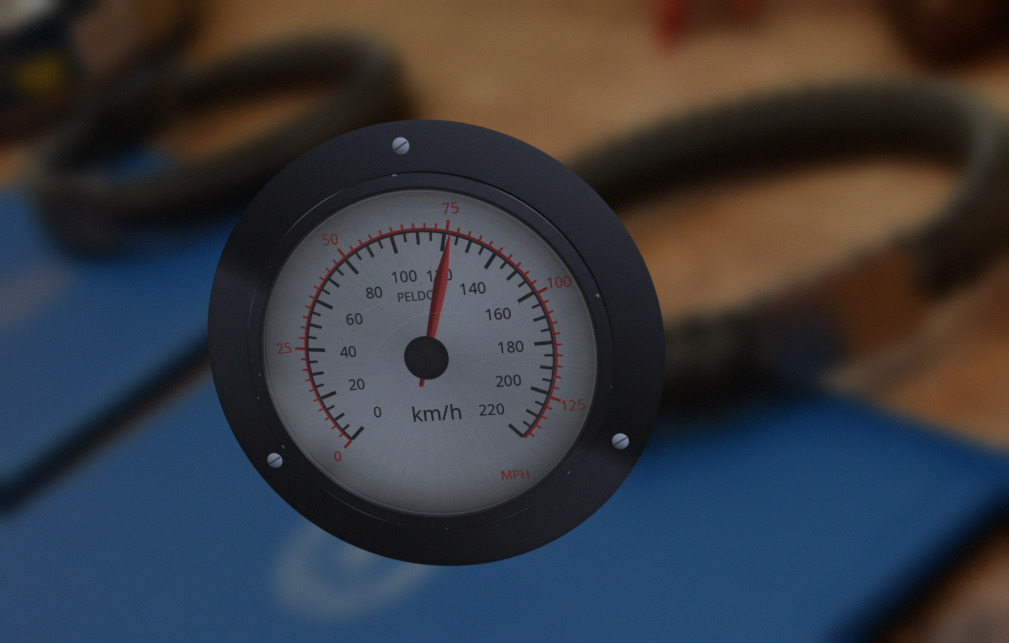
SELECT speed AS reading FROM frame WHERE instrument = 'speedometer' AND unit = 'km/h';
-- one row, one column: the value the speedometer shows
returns 122.5 km/h
